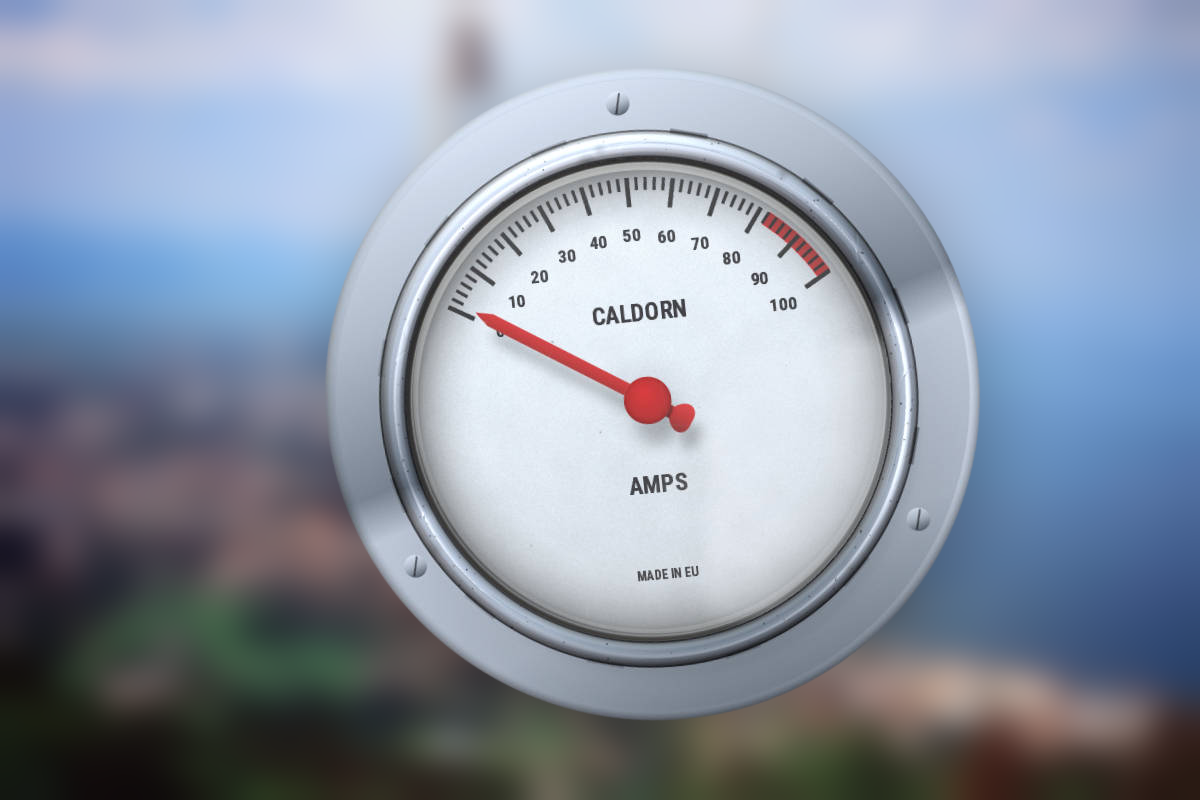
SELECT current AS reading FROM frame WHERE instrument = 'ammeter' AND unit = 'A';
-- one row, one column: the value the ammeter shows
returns 2 A
